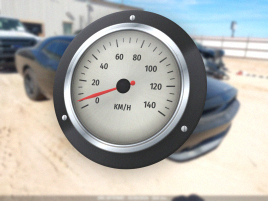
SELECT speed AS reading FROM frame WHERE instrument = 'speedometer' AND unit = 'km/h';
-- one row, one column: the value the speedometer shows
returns 5 km/h
